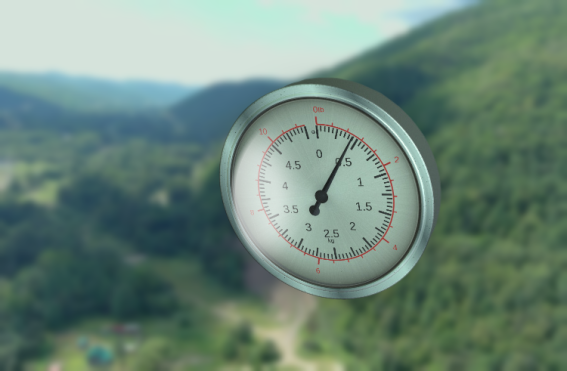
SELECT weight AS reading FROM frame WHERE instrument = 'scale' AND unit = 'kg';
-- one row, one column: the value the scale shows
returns 0.45 kg
